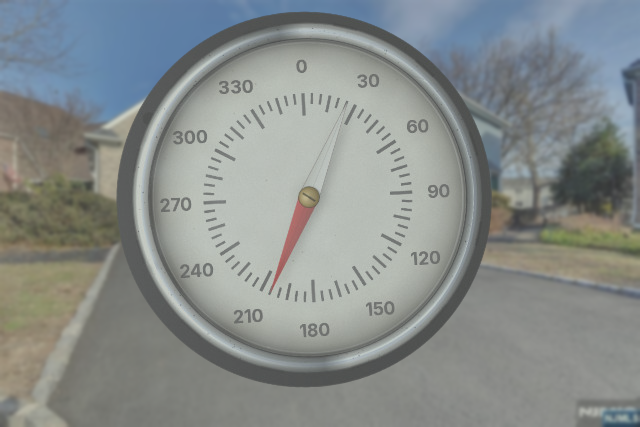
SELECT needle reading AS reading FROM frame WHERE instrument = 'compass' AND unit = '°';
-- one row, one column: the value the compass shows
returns 205 °
